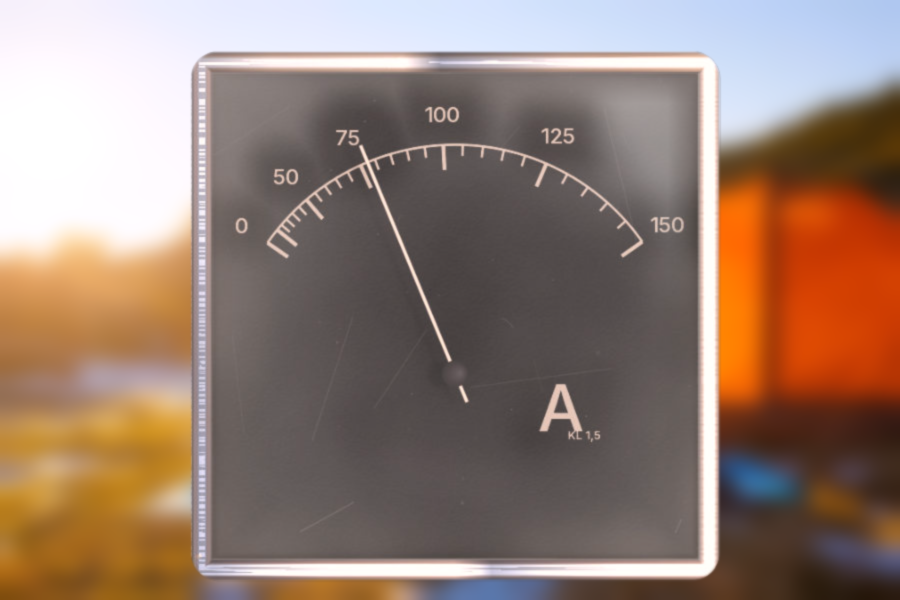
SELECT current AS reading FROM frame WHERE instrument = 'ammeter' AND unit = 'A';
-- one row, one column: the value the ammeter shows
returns 77.5 A
